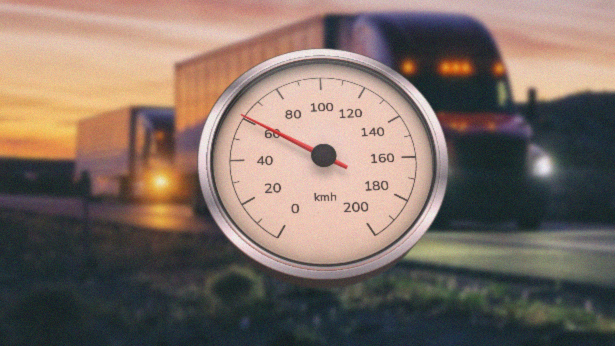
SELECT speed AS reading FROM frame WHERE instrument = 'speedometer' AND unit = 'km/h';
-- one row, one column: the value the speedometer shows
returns 60 km/h
